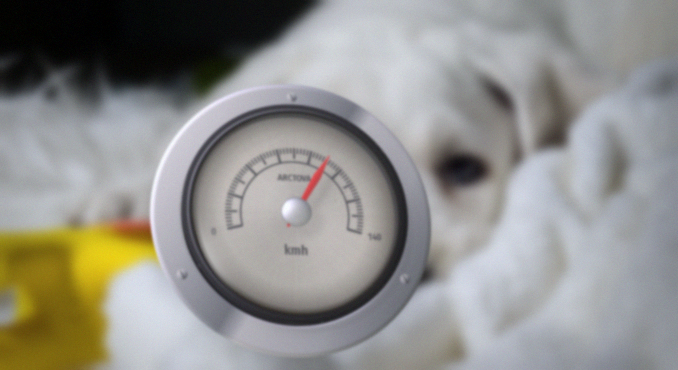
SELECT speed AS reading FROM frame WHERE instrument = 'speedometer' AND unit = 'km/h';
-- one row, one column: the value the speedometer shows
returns 90 km/h
